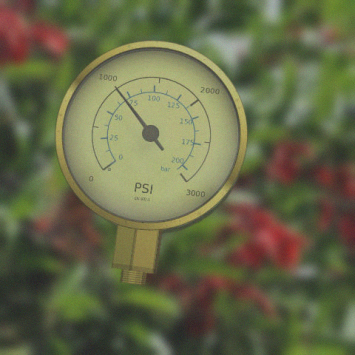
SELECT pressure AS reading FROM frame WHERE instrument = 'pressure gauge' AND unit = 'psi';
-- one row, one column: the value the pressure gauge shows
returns 1000 psi
